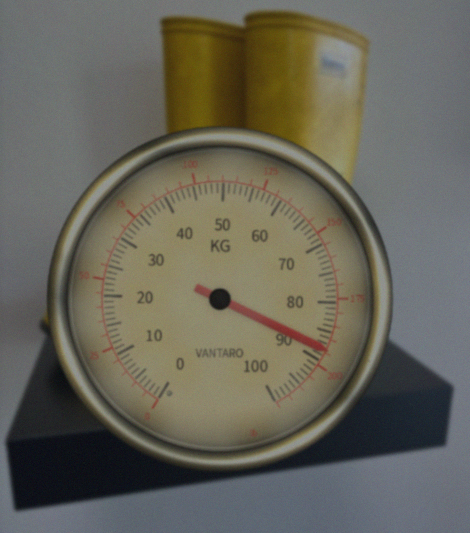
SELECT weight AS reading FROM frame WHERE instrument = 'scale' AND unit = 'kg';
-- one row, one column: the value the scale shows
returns 88 kg
